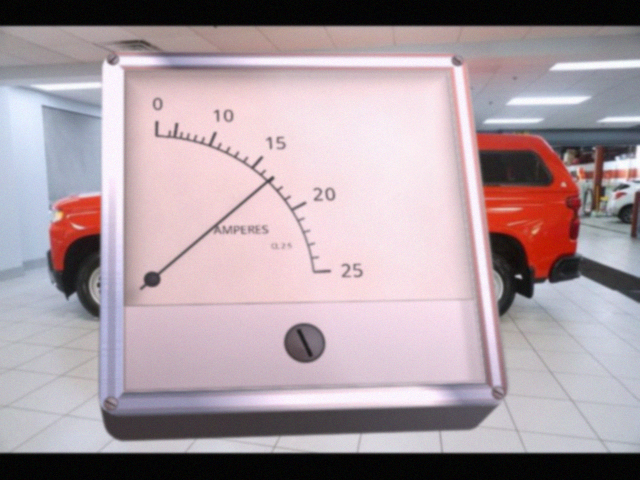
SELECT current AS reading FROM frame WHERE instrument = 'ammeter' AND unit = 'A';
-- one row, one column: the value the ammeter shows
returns 17 A
